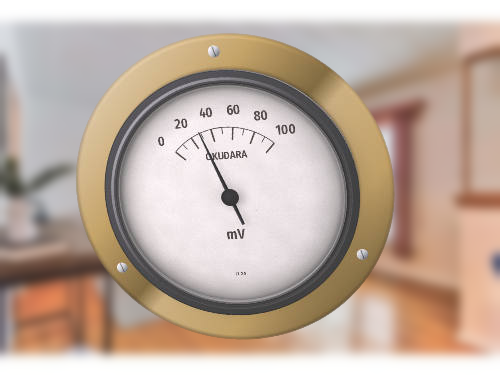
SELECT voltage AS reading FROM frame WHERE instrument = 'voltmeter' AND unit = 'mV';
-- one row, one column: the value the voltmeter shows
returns 30 mV
